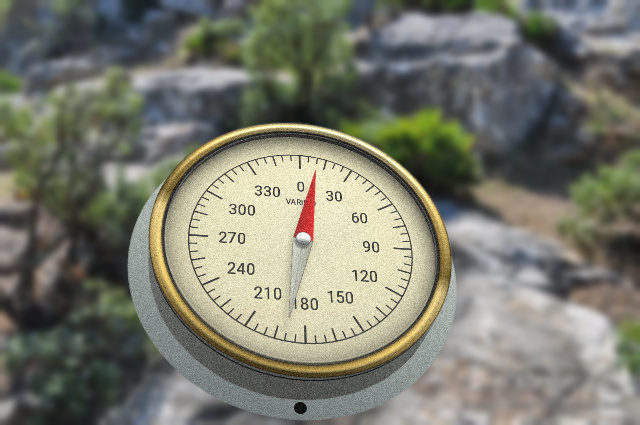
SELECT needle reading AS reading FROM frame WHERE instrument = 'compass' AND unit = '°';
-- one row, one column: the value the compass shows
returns 10 °
